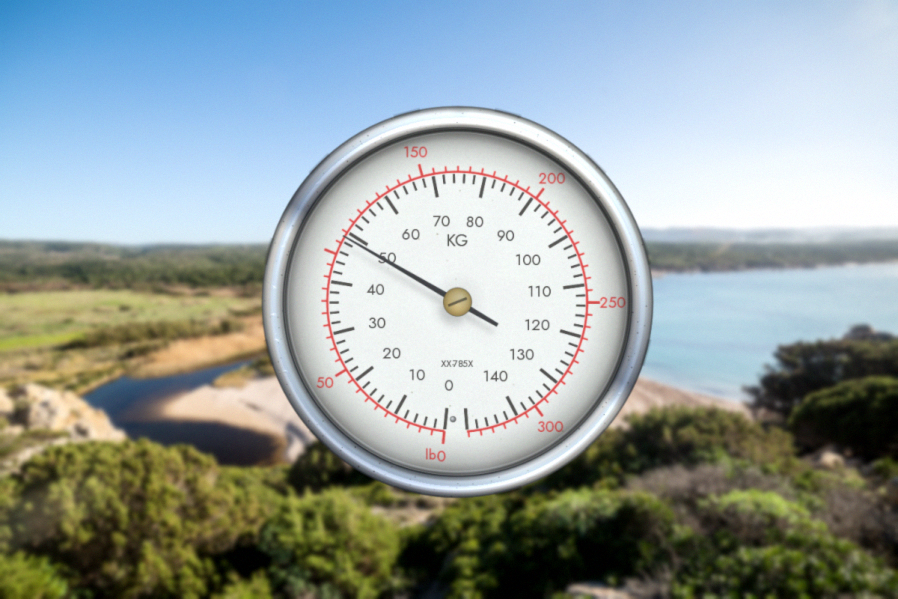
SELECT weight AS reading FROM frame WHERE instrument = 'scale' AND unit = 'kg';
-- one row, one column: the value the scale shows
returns 49 kg
